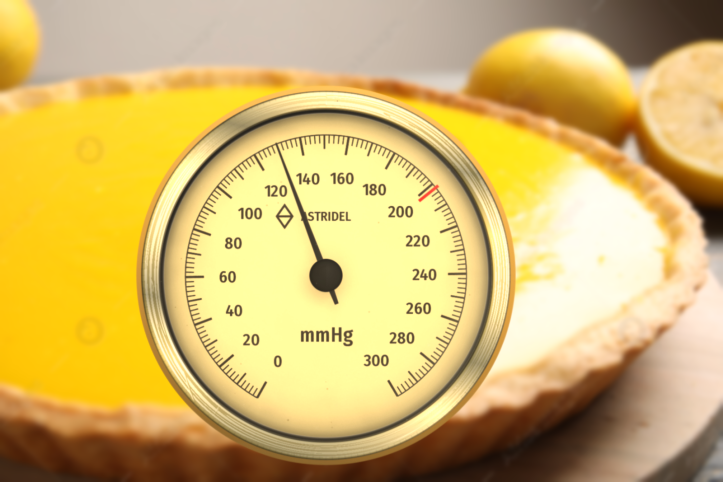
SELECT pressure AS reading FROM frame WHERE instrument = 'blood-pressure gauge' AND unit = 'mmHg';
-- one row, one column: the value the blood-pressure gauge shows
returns 130 mmHg
